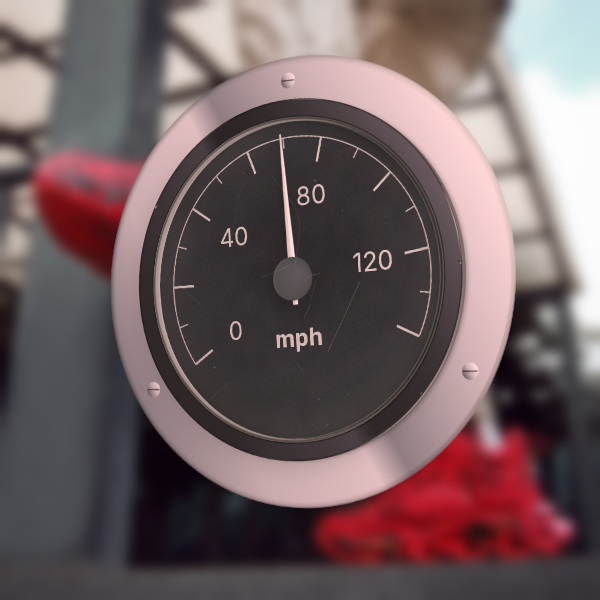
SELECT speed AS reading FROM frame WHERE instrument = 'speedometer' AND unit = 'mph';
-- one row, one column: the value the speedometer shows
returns 70 mph
